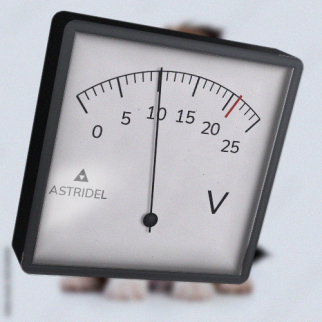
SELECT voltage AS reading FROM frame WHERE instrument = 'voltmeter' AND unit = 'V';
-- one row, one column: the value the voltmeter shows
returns 10 V
